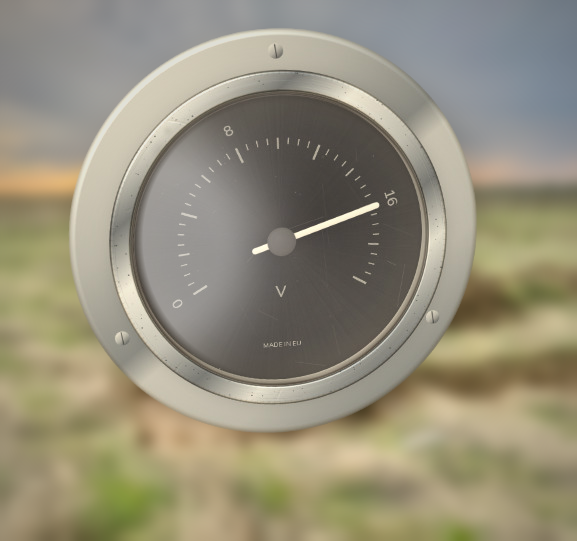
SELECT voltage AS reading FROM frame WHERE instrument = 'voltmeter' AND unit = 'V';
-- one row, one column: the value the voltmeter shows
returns 16 V
